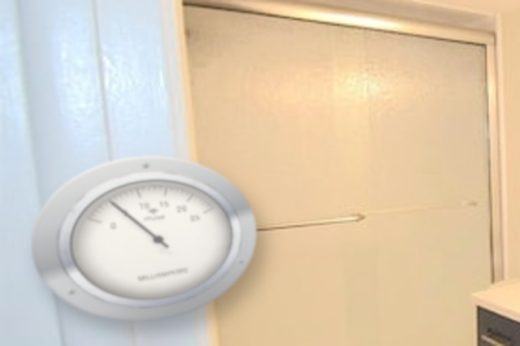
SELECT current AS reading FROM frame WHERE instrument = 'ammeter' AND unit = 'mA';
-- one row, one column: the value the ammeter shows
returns 5 mA
